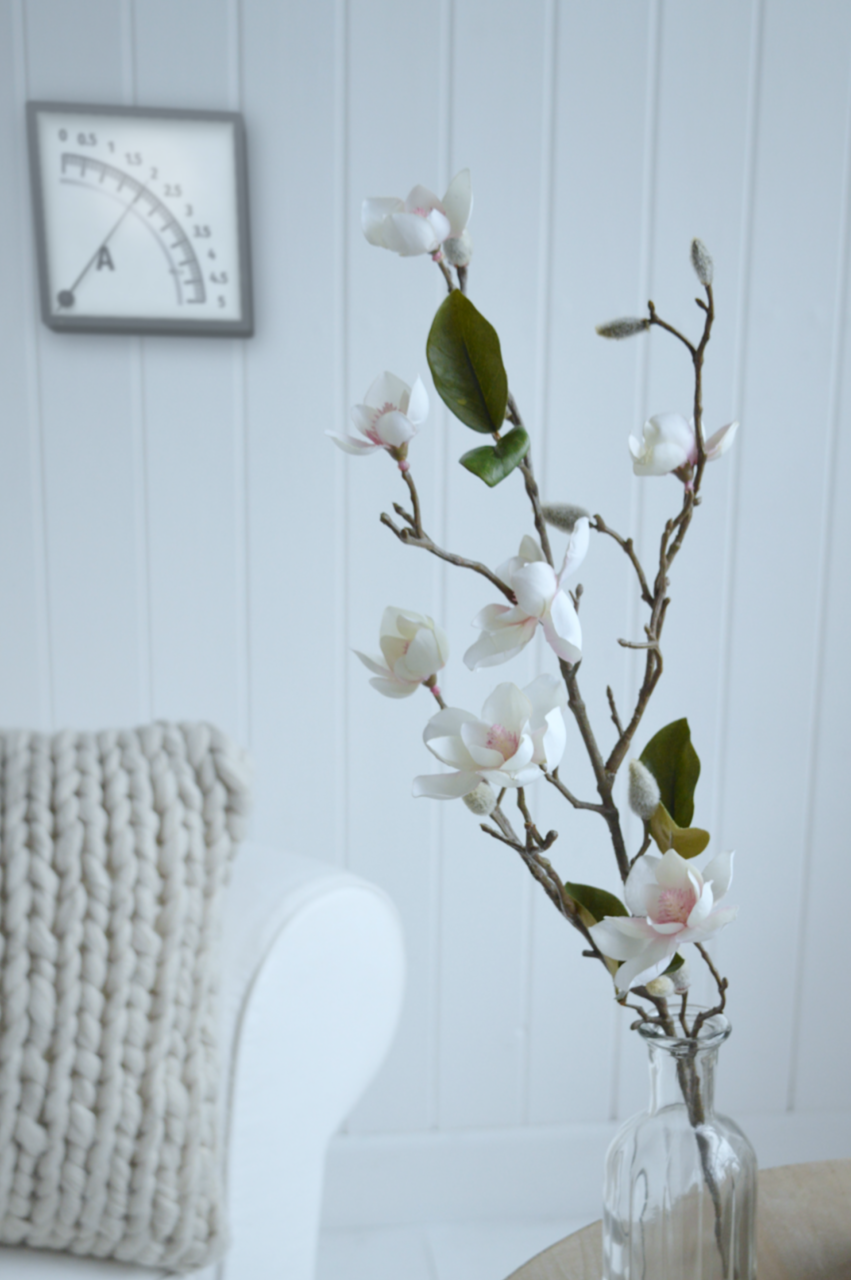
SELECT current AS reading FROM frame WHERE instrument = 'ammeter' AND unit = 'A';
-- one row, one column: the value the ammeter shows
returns 2 A
